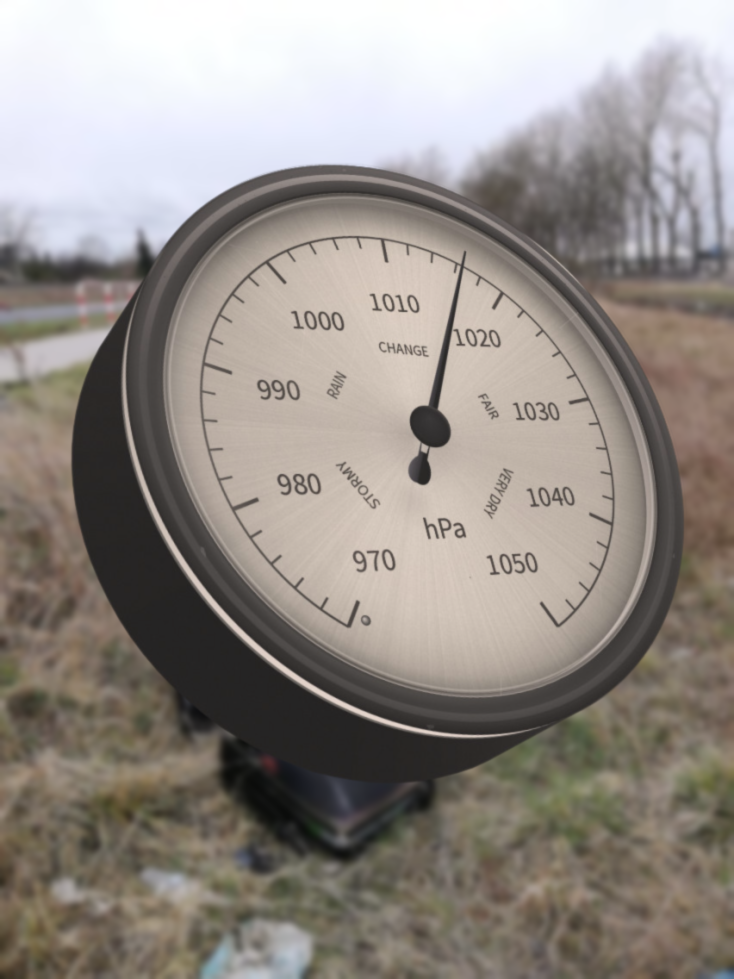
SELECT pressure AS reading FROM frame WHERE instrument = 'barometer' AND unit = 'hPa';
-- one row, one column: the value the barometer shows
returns 1016 hPa
